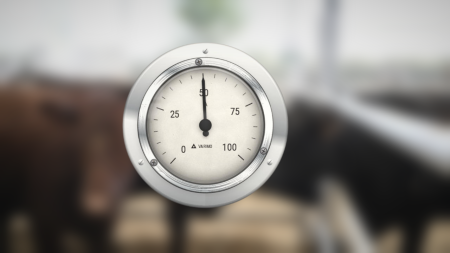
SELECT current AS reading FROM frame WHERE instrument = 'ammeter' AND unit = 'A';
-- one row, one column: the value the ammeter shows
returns 50 A
